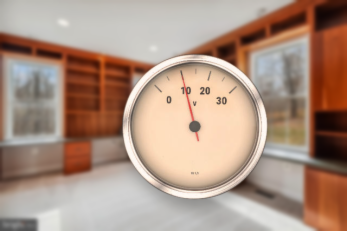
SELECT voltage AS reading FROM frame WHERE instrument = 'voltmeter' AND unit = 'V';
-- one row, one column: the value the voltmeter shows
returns 10 V
